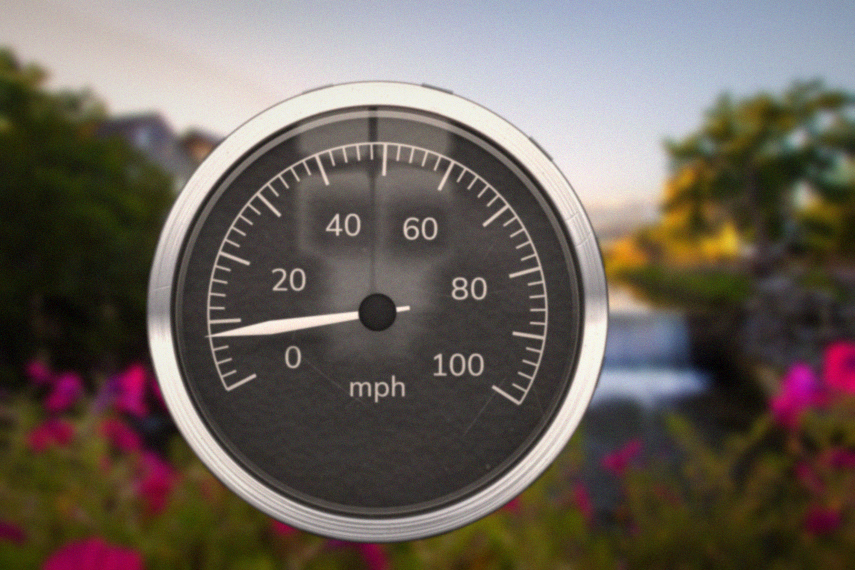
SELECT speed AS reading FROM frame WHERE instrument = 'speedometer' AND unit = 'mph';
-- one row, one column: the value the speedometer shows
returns 8 mph
